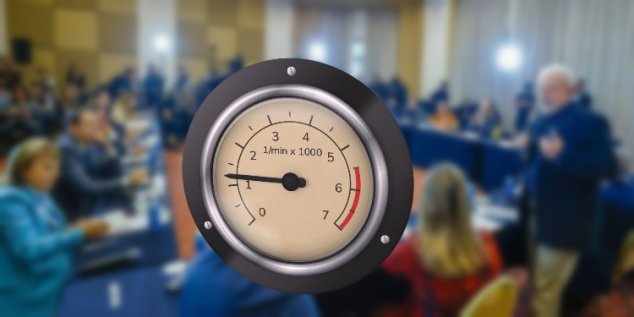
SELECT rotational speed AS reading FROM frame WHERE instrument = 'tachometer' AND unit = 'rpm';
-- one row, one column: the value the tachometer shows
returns 1250 rpm
